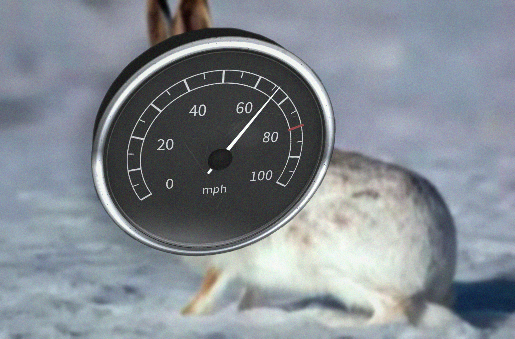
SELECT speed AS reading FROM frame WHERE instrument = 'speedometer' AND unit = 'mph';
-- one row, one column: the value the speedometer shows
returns 65 mph
